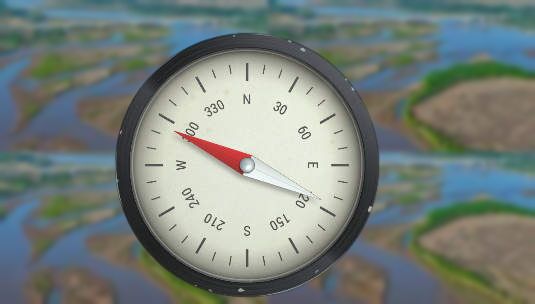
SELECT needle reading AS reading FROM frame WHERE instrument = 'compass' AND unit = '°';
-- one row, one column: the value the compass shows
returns 295 °
